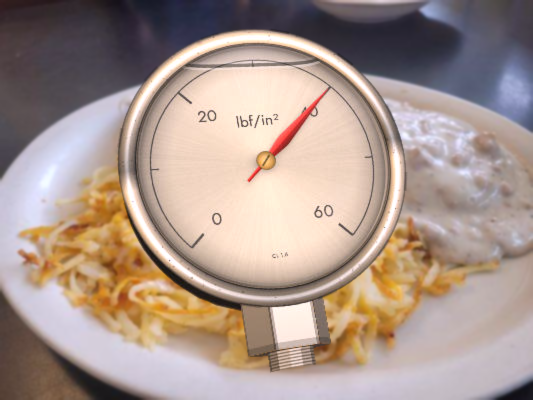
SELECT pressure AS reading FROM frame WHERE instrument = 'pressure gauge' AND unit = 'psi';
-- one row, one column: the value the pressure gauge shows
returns 40 psi
